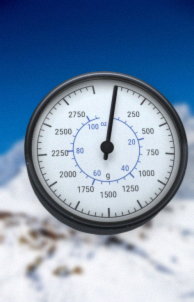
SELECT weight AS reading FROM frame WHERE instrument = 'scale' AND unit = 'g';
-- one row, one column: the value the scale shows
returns 0 g
